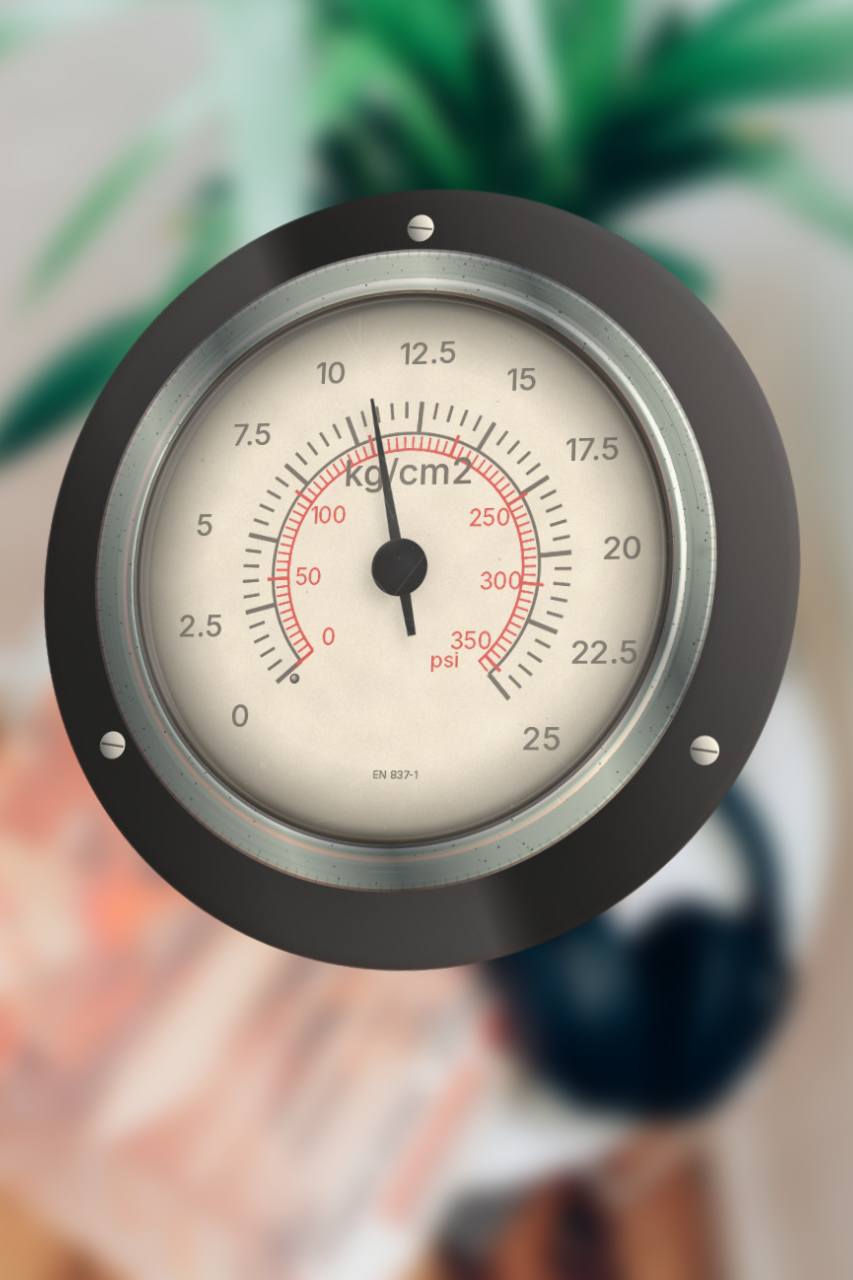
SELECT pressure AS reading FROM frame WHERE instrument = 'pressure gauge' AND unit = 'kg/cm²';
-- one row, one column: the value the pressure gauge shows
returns 11 kg/cm²
